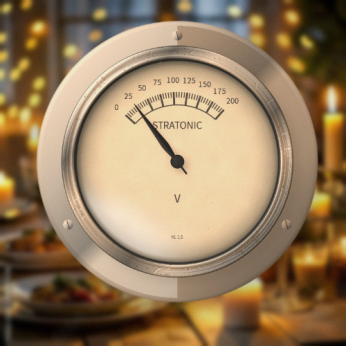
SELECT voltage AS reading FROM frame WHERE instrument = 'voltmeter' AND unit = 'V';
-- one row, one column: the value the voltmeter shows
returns 25 V
